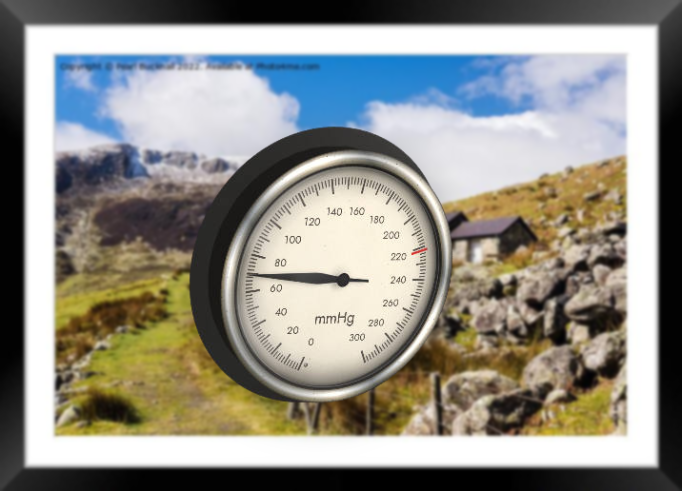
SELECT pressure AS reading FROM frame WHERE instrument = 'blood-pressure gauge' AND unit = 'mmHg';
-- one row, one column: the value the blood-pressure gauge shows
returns 70 mmHg
